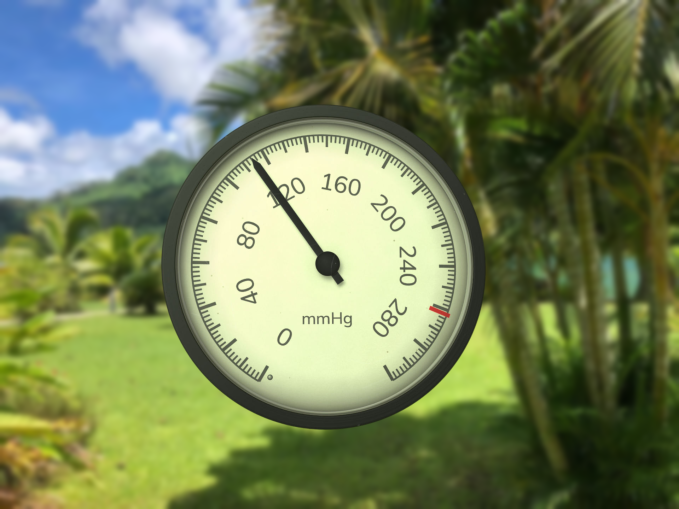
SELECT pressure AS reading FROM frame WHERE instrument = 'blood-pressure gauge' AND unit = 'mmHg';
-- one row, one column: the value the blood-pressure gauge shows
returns 114 mmHg
